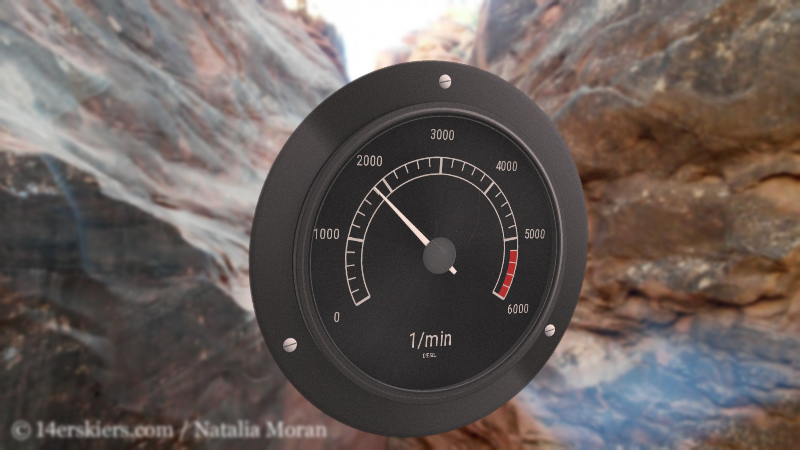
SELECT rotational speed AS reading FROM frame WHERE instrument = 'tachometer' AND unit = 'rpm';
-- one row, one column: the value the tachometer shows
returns 1800 rpm
